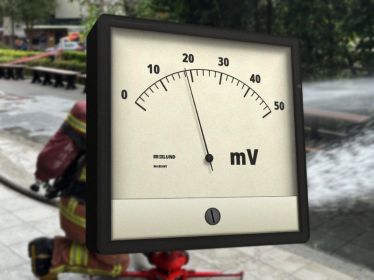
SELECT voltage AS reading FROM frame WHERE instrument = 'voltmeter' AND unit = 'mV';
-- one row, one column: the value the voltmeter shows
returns 18 mV
